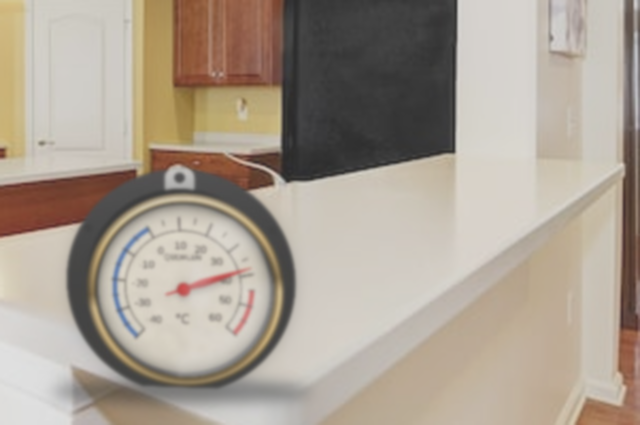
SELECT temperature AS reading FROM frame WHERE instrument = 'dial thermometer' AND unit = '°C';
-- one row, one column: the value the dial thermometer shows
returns 37.5 °C
